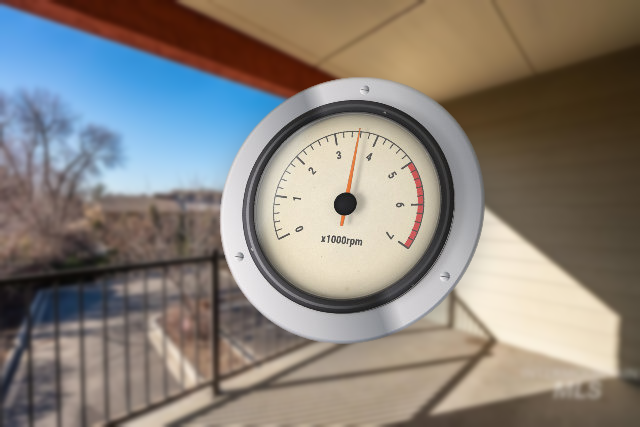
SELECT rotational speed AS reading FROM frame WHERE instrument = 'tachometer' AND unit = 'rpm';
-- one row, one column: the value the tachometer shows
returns 3600 rpm
